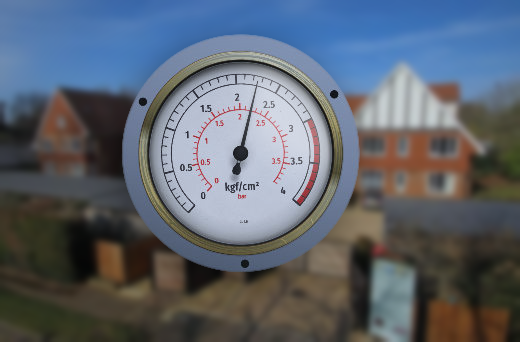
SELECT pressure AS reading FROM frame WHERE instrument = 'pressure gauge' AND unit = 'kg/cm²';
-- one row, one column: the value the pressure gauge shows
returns 2.25 kg/cm²
